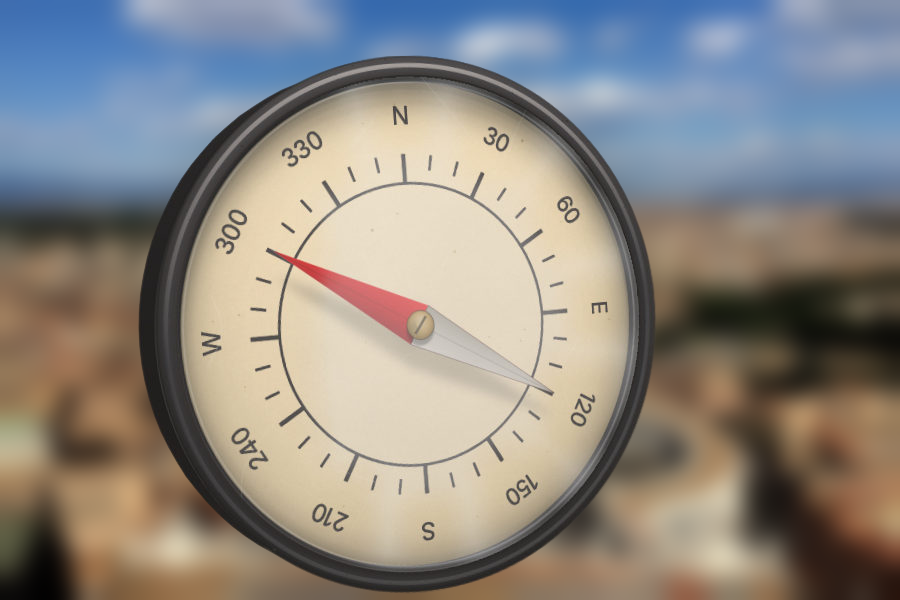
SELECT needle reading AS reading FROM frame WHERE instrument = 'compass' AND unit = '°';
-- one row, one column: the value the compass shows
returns 300 °
